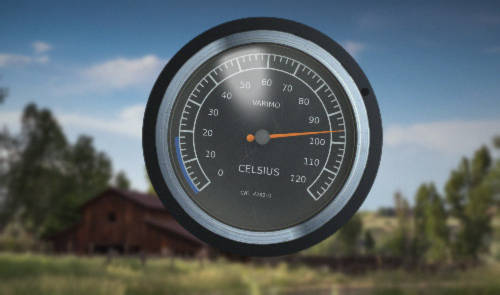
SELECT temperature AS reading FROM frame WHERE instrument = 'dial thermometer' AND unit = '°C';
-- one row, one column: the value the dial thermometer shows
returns 96 °C
